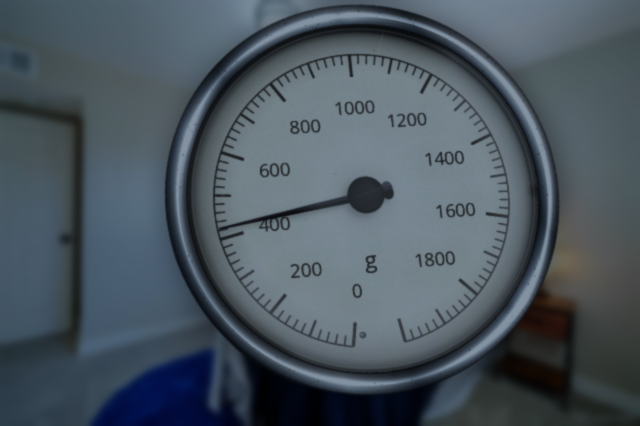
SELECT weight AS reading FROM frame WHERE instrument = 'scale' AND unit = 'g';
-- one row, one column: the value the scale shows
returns 420 g
